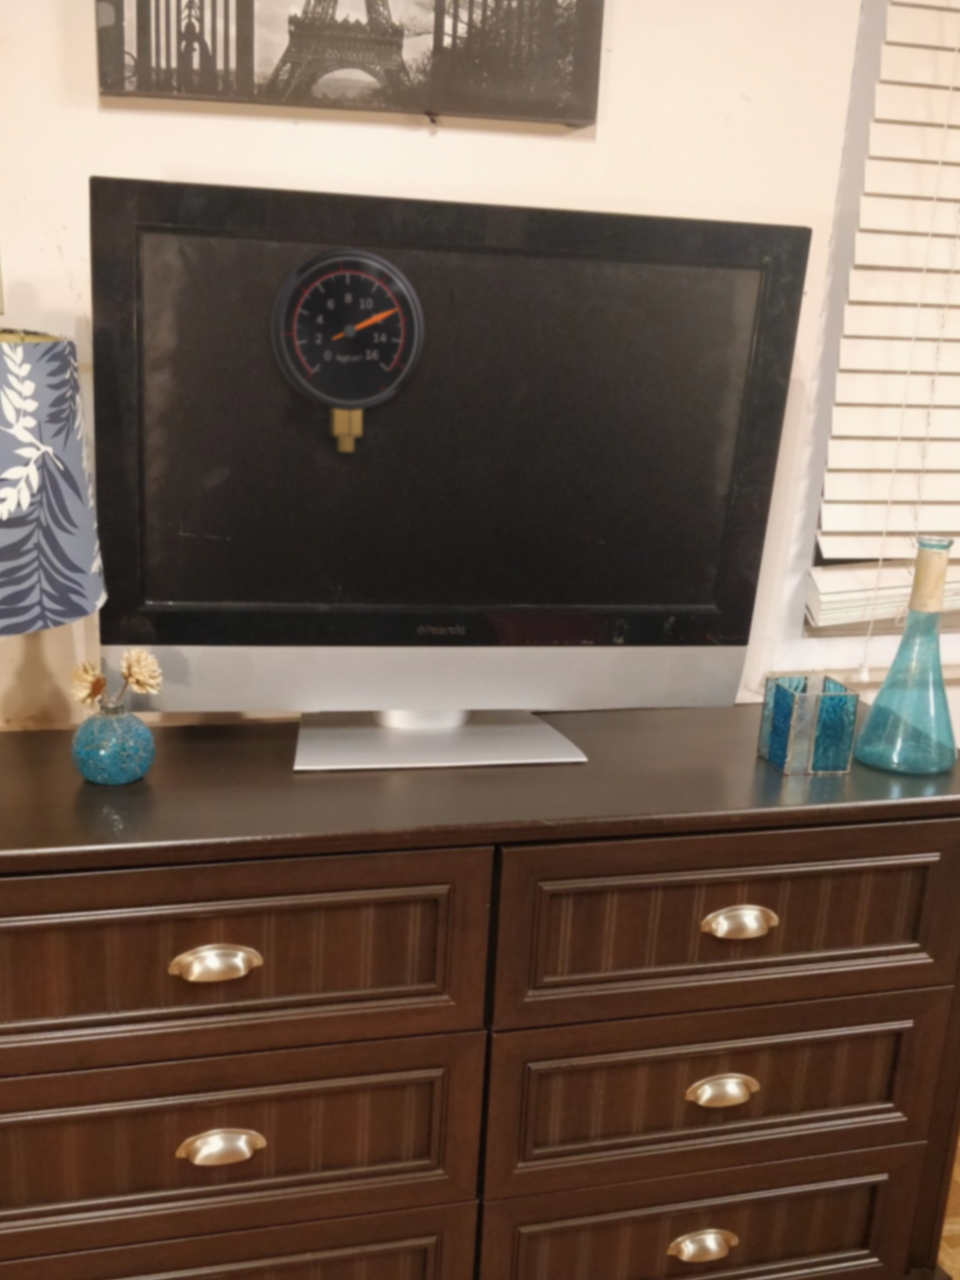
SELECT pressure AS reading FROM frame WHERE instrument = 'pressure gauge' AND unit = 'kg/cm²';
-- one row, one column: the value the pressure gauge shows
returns 12 kg/cm²
